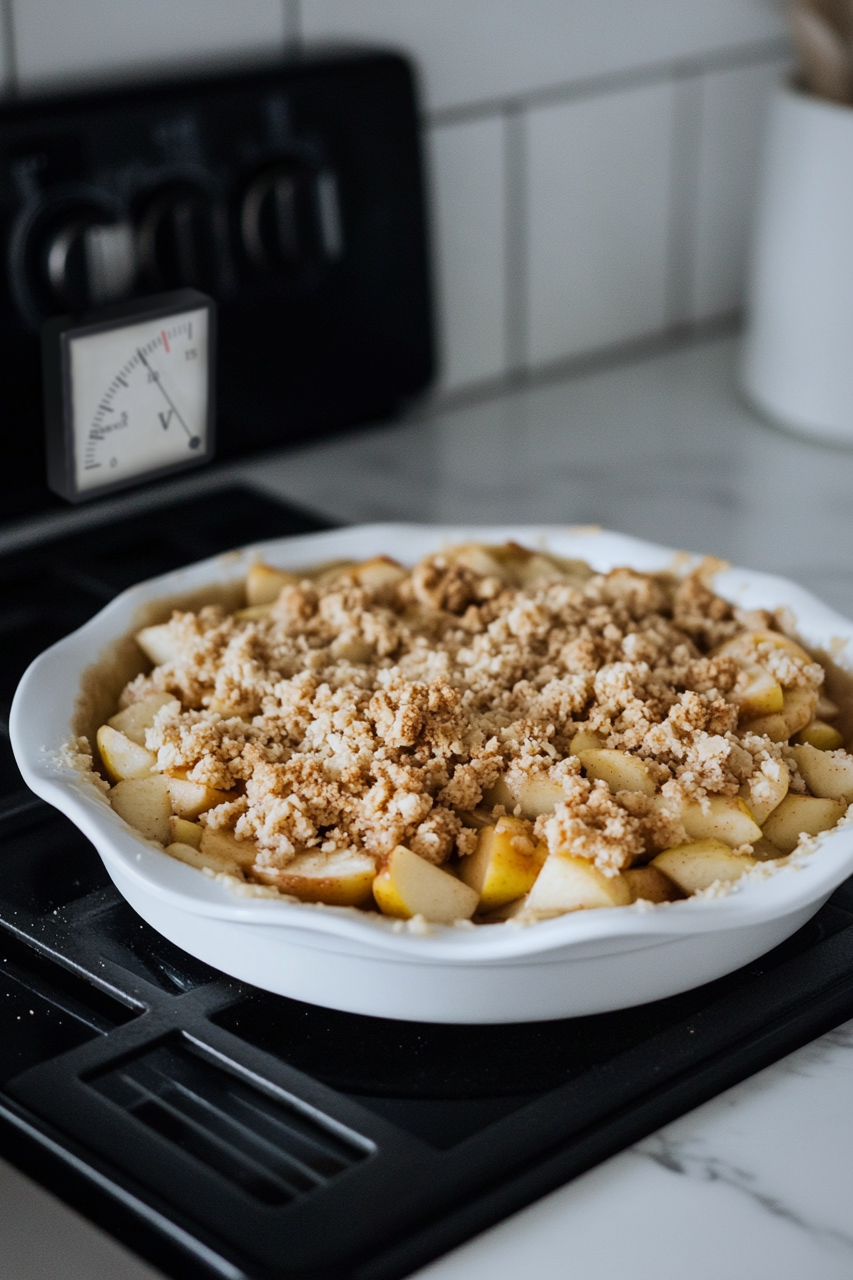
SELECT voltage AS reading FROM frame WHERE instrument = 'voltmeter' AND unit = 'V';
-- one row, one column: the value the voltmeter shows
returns 10 V
